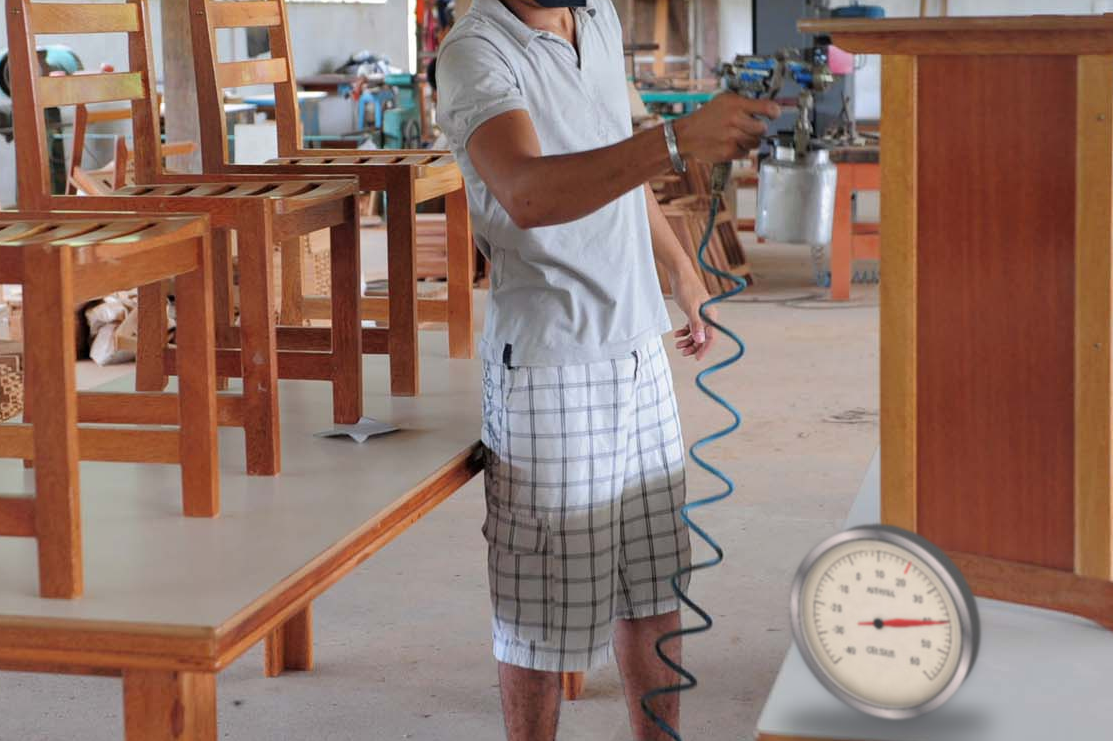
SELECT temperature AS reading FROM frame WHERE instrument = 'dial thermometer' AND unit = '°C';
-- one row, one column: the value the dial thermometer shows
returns 40 °C
